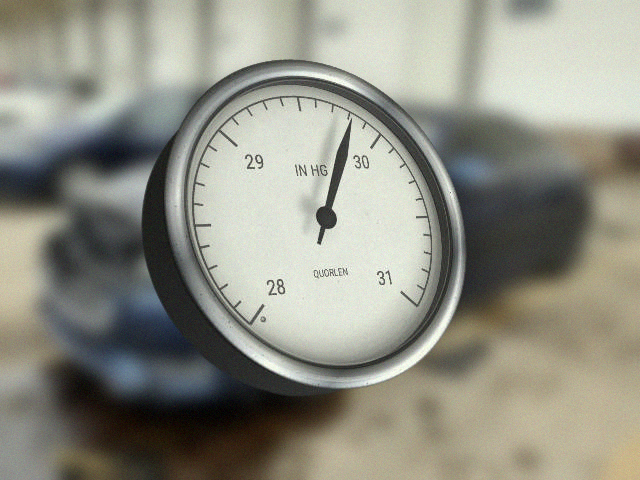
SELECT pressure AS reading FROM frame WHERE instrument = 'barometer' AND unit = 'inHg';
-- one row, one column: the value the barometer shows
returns 29.8 inHg
